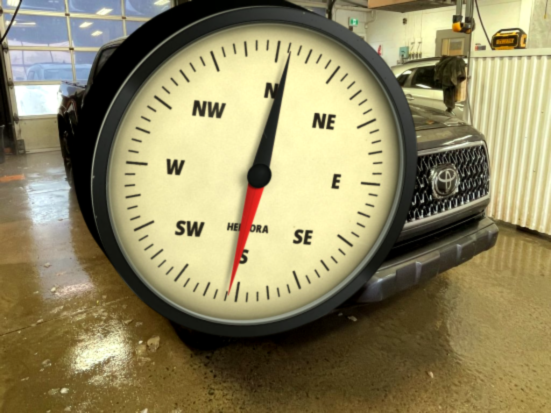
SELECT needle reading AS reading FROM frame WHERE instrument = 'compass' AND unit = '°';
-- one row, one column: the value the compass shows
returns 185 °
